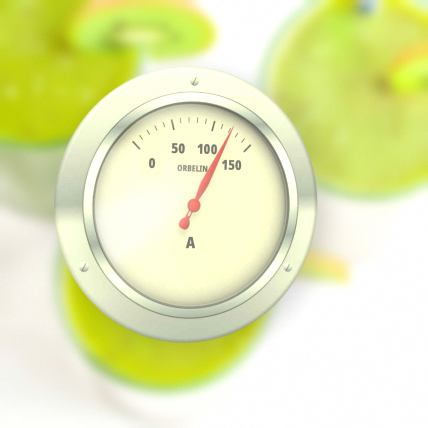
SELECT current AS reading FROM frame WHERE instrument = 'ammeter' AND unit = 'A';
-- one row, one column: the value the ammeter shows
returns 120 A
